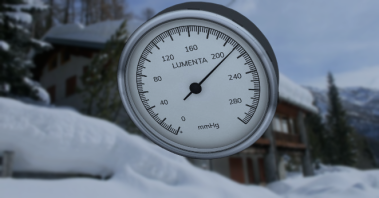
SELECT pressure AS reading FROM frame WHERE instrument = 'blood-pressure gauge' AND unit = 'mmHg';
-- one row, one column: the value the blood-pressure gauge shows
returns 210 mmHg
